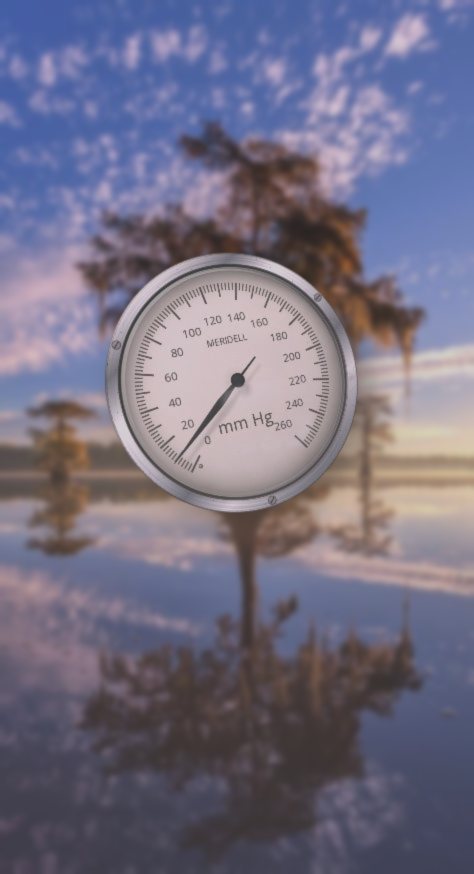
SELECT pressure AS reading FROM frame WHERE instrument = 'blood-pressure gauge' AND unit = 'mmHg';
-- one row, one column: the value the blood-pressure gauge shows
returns 10 mmHg
